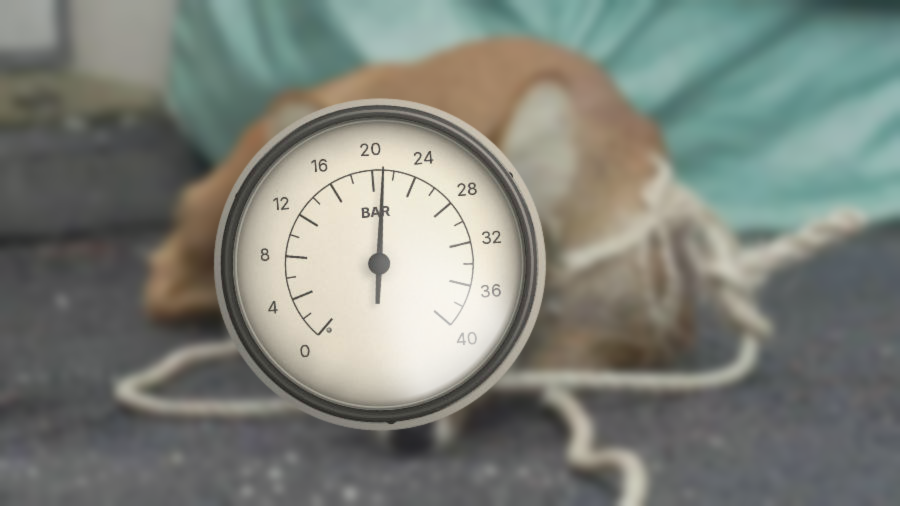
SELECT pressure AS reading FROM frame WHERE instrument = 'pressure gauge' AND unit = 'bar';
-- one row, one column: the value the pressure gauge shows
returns 21 bar
